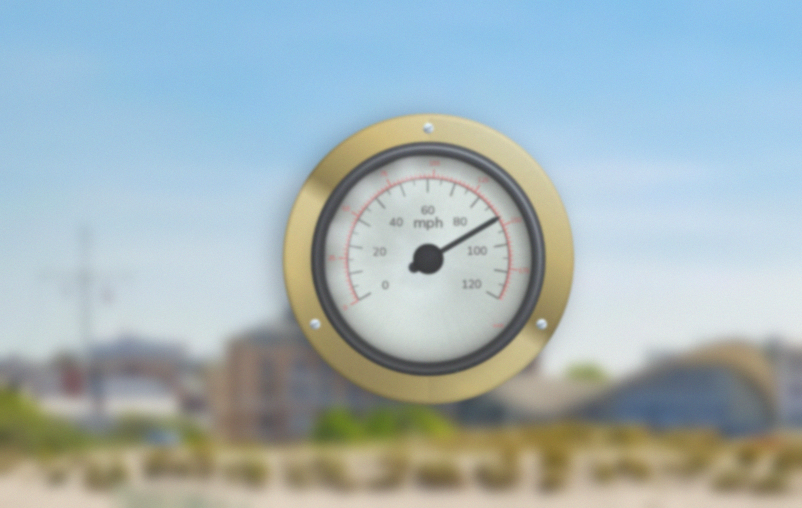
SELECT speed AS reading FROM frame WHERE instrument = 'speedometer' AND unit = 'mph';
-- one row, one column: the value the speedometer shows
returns 90 mph
